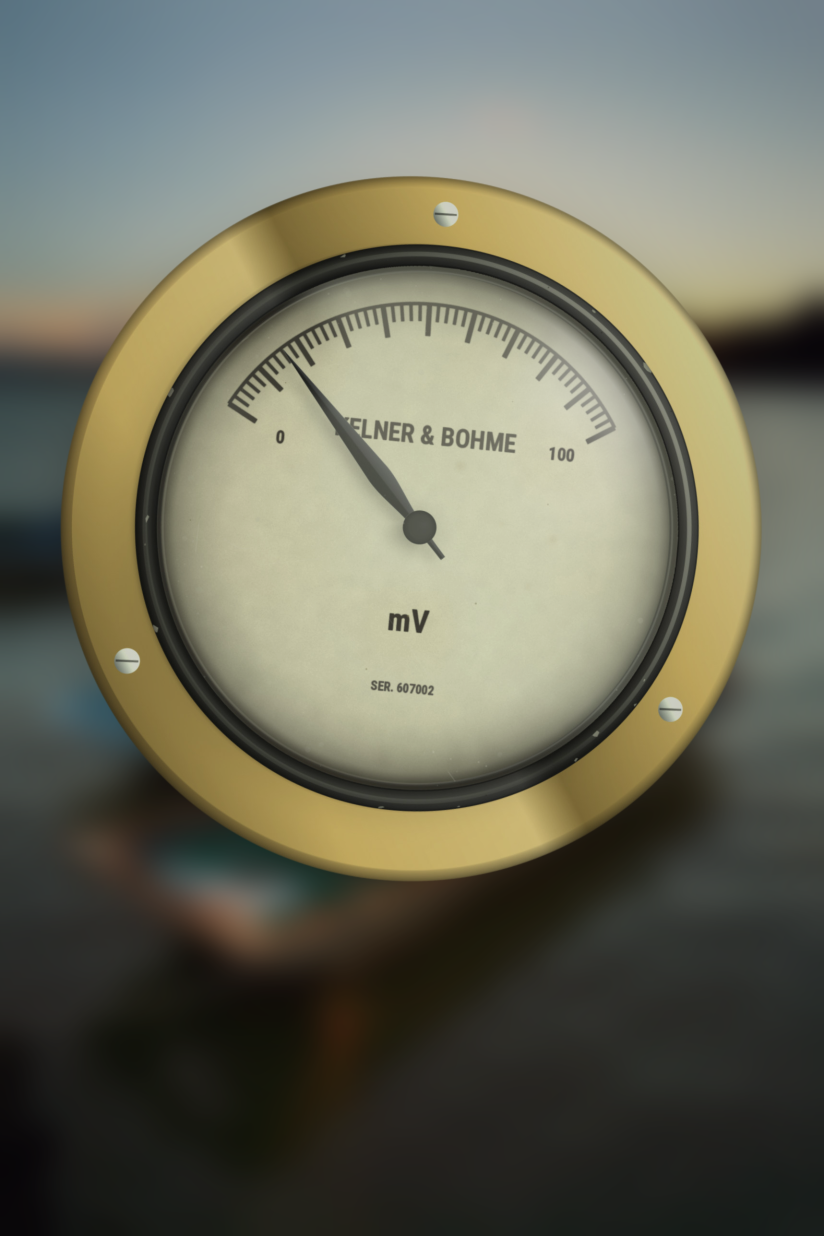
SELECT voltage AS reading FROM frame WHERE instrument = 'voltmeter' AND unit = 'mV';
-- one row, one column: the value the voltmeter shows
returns 16 mV
